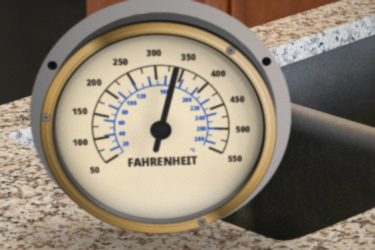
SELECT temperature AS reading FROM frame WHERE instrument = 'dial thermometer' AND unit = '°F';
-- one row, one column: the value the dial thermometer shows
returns 337.5 °F
